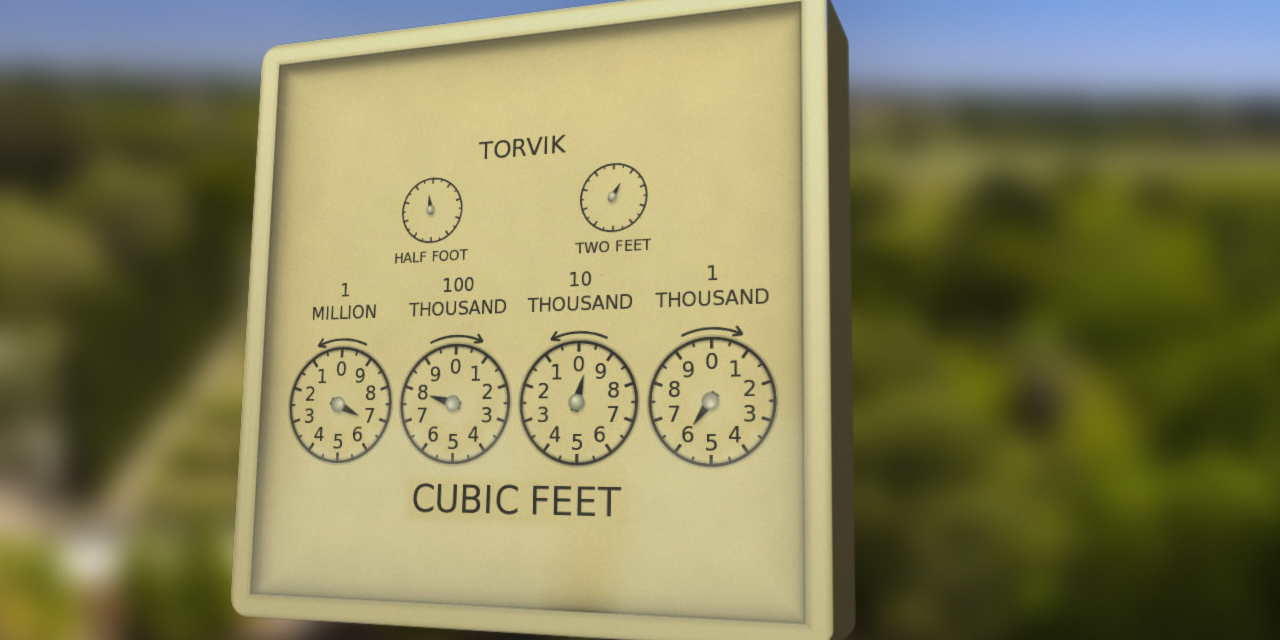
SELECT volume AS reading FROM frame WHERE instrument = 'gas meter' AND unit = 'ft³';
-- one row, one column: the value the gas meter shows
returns 679600 ft³
